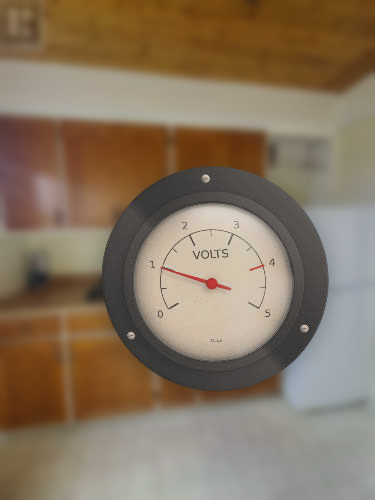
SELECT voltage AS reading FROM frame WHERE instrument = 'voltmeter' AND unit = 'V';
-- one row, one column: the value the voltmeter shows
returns 1 V
